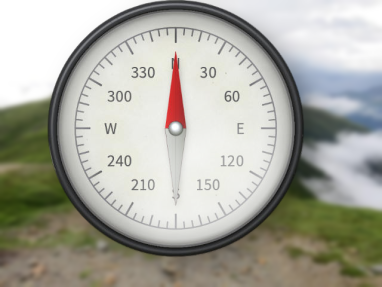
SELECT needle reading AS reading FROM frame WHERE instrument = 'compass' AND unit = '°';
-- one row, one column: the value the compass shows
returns 0 °
